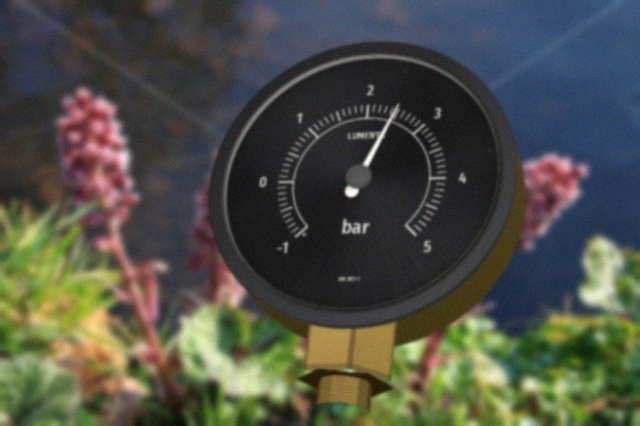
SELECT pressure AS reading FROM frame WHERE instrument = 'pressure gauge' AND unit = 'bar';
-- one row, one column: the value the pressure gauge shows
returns 2.5 bar
